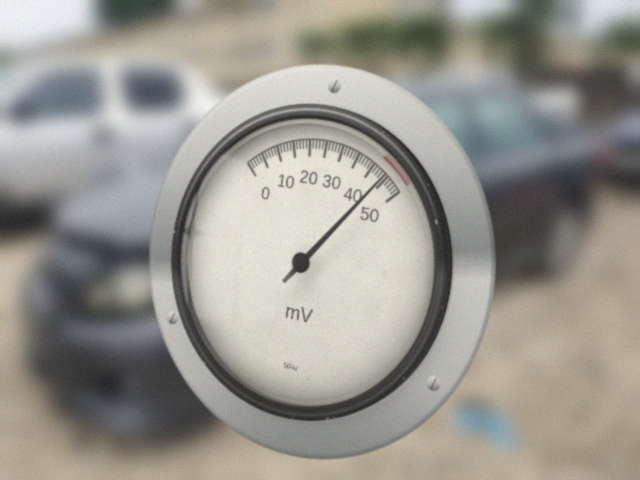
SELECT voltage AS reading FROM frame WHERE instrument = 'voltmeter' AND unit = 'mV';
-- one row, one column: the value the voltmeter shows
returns 45 mV
